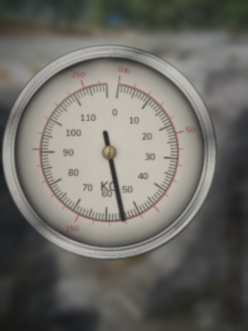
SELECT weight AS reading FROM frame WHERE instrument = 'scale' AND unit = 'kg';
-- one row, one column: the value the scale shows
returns 55 kg
